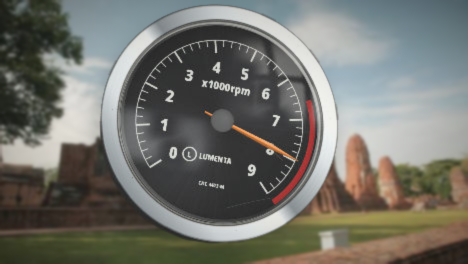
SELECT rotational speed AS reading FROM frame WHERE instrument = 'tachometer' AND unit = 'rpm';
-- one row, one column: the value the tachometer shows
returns 8000 rpm
